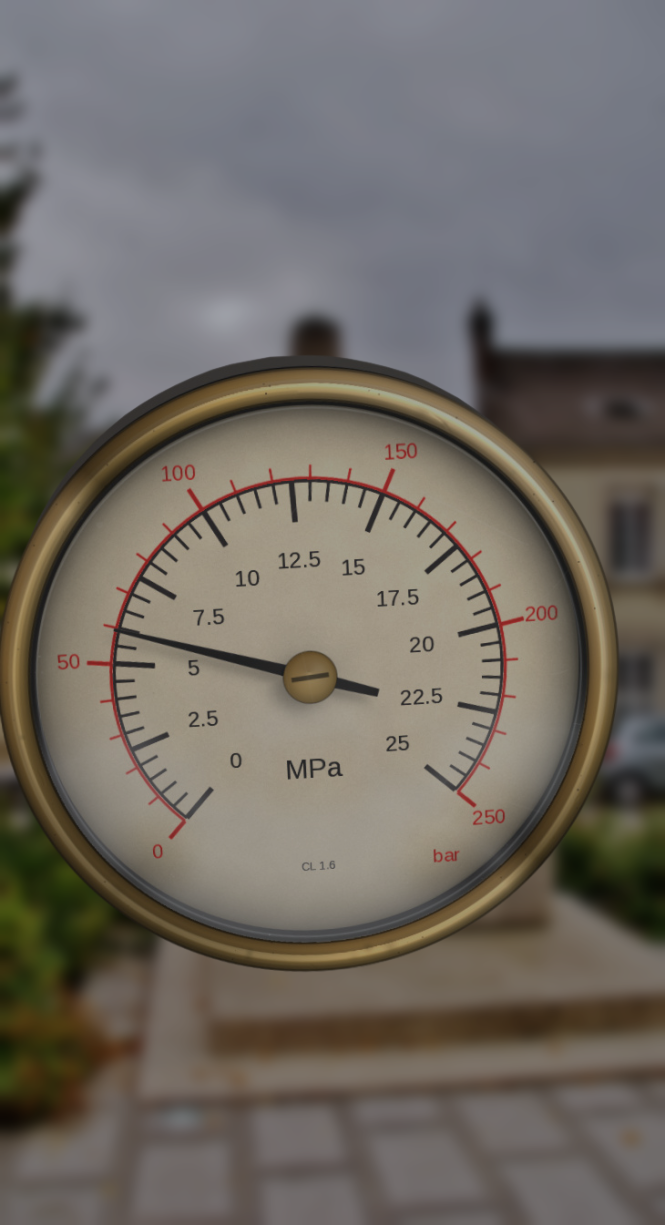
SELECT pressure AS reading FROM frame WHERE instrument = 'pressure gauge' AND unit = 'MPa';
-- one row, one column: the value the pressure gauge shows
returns 6 MPa
